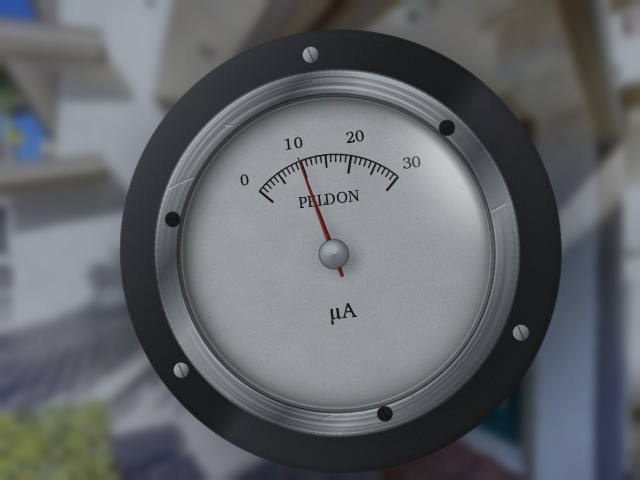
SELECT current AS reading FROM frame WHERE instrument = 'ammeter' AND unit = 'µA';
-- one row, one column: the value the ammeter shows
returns 10 µA
